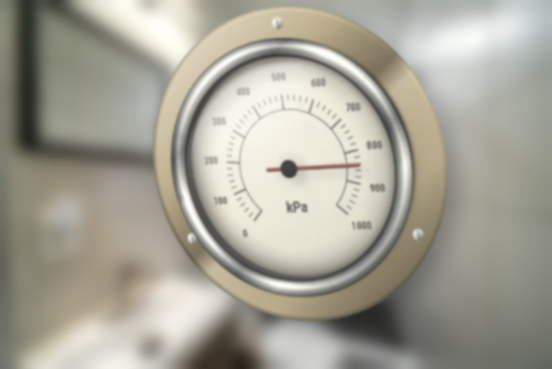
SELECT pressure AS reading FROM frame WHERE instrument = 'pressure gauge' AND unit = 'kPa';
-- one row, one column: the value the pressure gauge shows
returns 840 kPa
